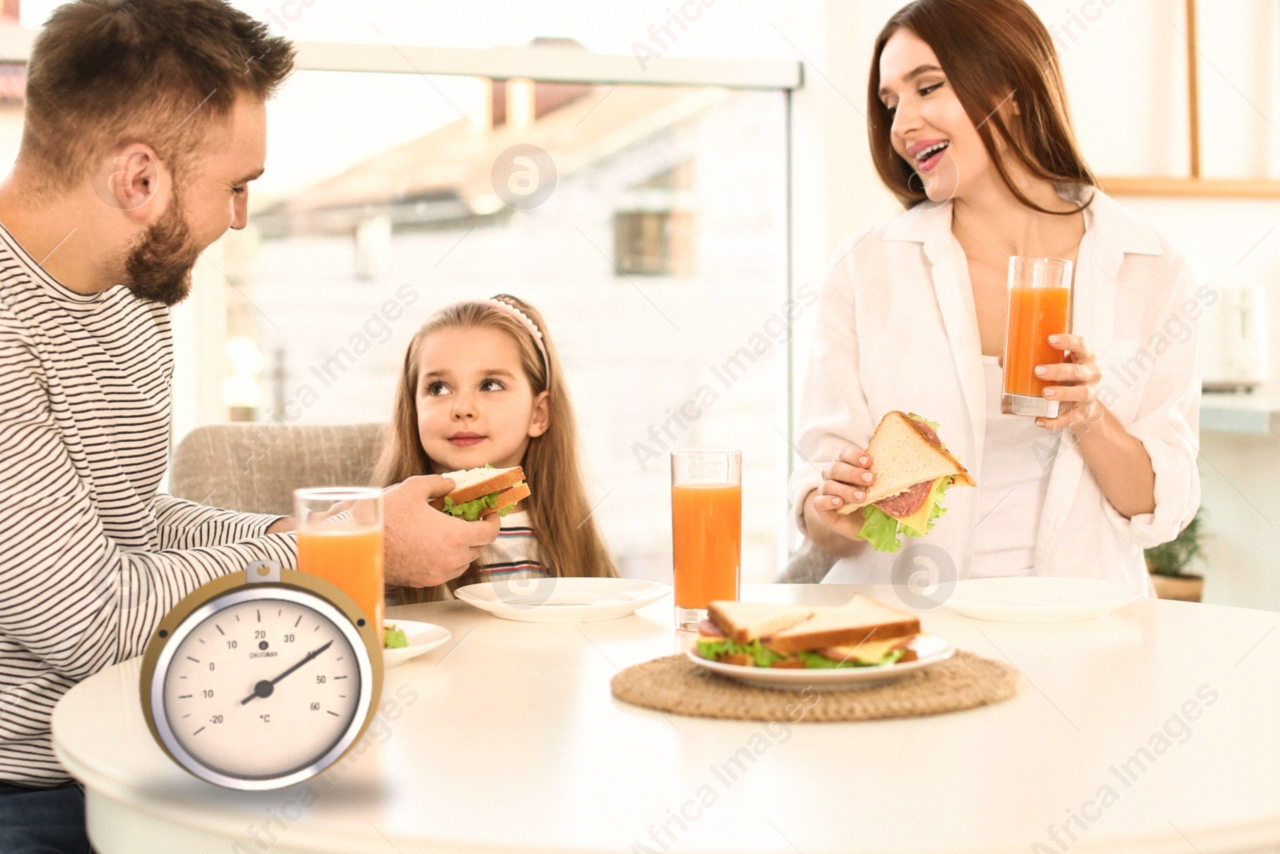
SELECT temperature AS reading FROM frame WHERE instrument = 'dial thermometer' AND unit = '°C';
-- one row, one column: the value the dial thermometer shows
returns 40 °C
